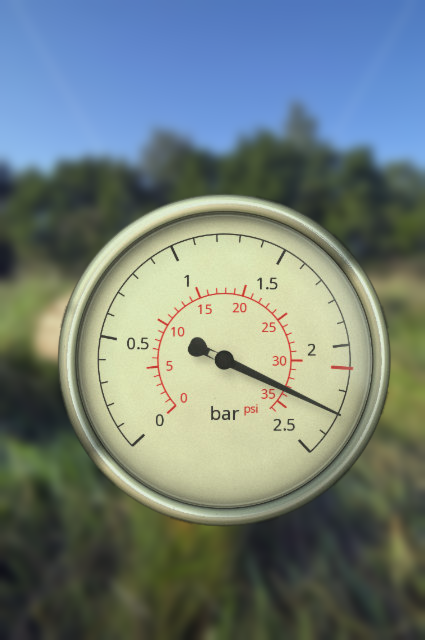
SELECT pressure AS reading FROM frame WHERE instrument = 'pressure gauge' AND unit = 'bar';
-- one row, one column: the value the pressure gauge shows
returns 2.3 bar
